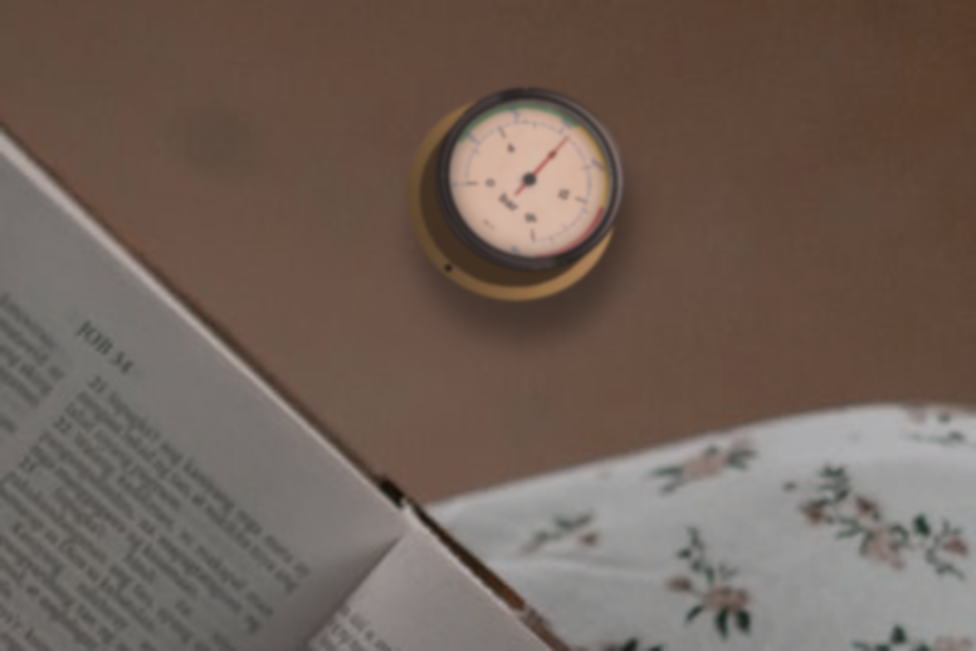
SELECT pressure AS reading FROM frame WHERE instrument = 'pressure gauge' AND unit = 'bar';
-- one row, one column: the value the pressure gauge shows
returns 8 bar
